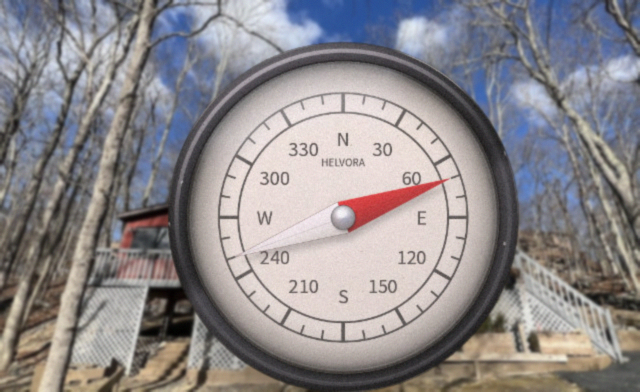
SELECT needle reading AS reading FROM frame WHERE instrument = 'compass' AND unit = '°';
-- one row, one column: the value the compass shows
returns 70 °
